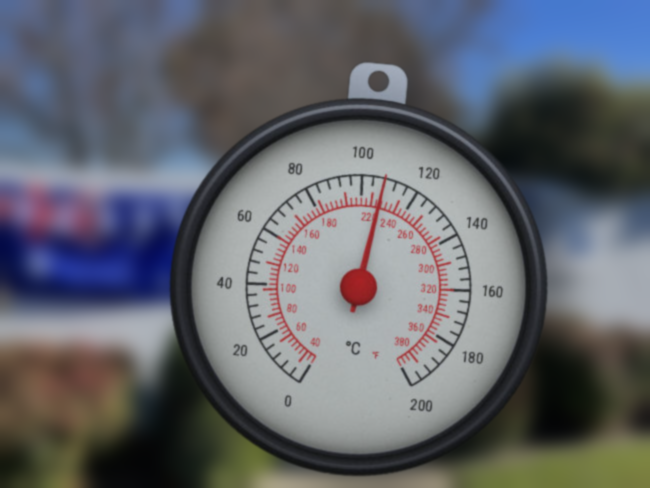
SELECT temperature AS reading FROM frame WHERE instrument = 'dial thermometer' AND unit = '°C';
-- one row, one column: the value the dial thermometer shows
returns 108 °C
